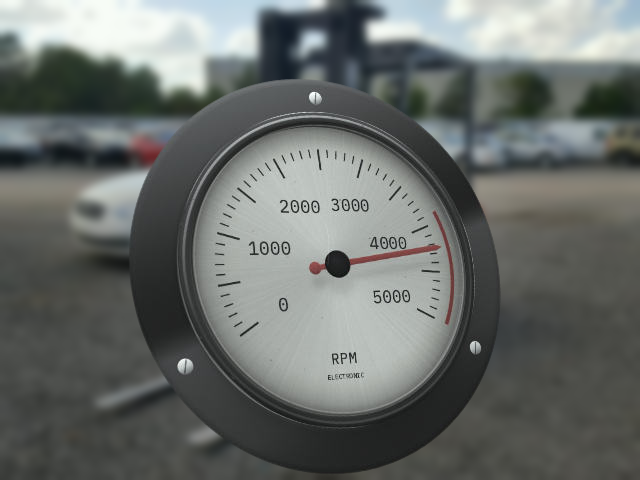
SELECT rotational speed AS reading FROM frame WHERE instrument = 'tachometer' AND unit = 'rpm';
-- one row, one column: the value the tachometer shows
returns 4250 rpm
